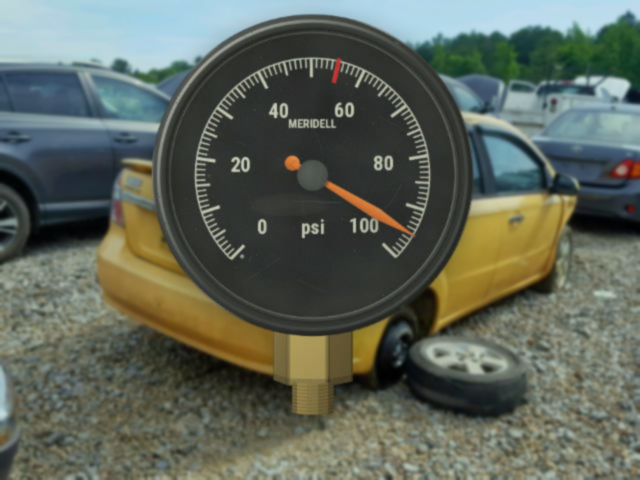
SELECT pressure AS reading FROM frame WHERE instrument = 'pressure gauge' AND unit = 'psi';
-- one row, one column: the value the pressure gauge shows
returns 95 psi
